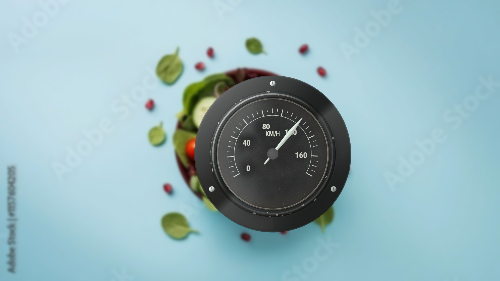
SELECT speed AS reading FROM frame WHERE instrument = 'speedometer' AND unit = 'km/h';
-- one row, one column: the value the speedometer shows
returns 120 km/h
